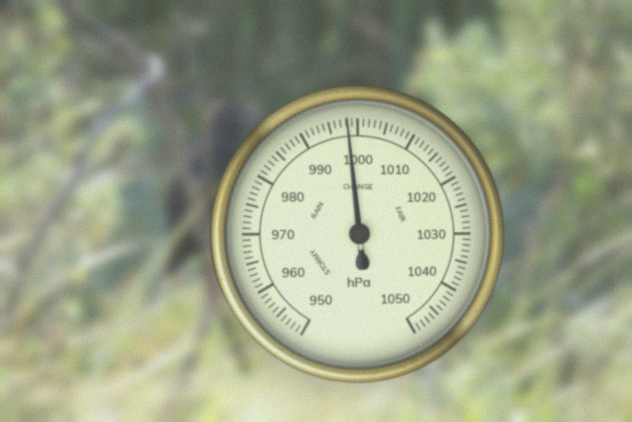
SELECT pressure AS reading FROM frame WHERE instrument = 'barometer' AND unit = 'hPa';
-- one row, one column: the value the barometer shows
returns 998 hPa
